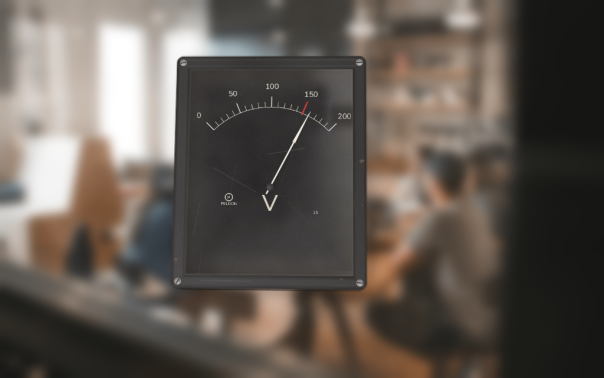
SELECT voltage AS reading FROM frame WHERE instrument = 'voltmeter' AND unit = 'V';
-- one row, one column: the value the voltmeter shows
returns 160 V
